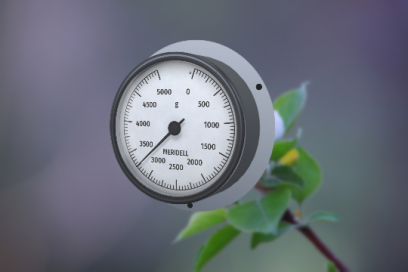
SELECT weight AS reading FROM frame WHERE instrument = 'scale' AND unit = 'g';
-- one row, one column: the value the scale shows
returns 3250 g
